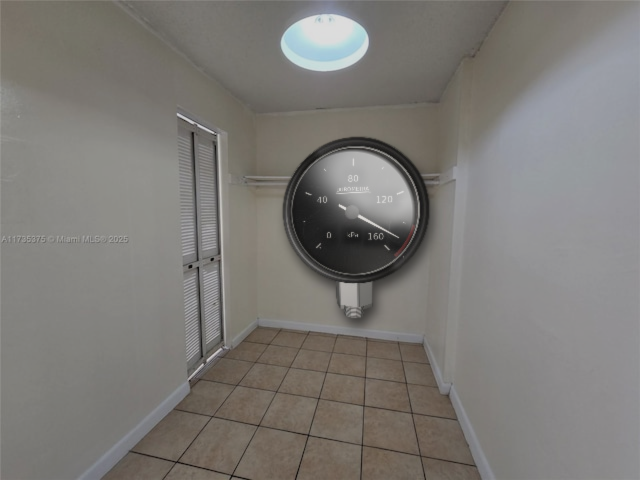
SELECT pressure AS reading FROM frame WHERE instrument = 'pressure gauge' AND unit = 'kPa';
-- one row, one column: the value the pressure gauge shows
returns 150 kPa
